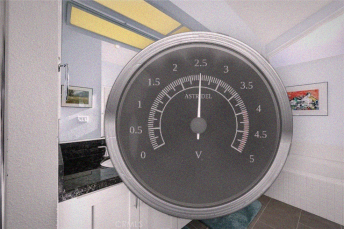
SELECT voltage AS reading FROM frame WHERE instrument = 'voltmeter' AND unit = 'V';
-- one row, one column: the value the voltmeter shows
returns 2.5 V
